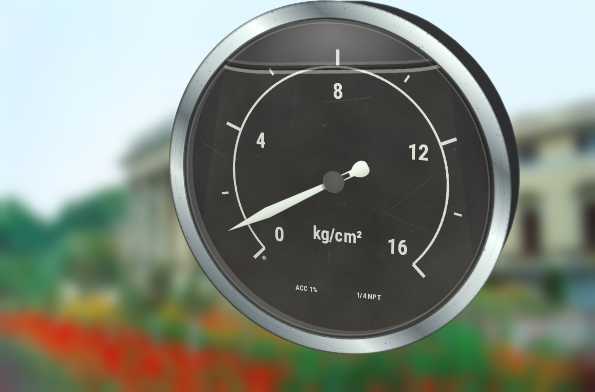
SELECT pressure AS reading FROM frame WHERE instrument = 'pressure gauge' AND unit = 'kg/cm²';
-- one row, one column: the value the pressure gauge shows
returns 1 kg/cm²
